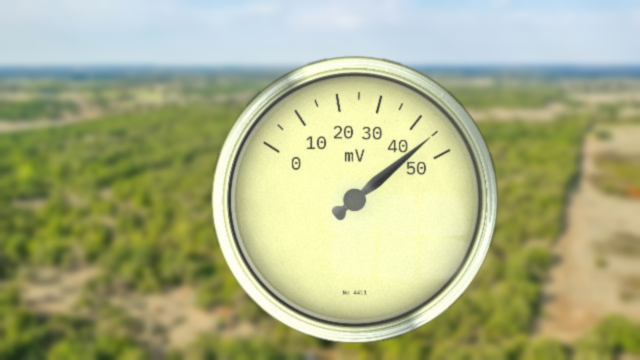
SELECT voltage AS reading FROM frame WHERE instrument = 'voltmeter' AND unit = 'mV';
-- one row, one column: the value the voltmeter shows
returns 45 mV
